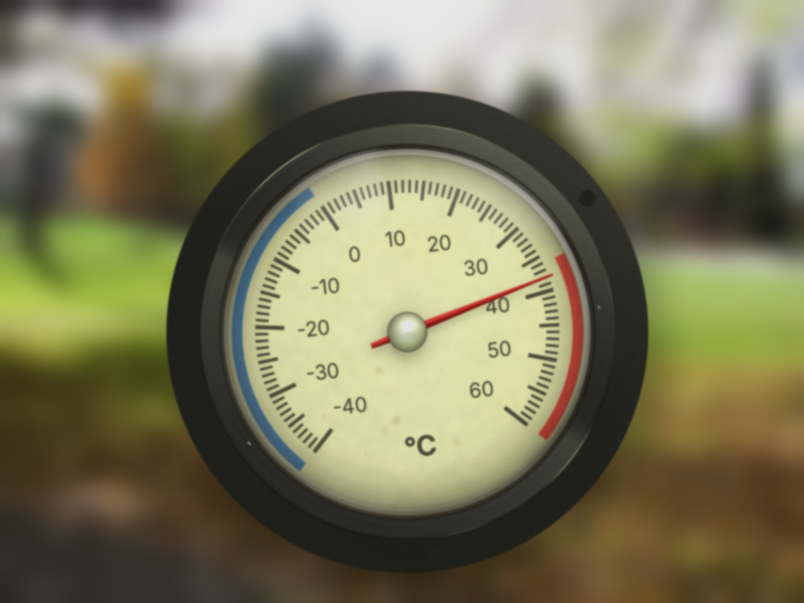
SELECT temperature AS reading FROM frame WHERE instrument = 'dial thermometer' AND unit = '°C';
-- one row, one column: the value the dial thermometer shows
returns 38 °C
